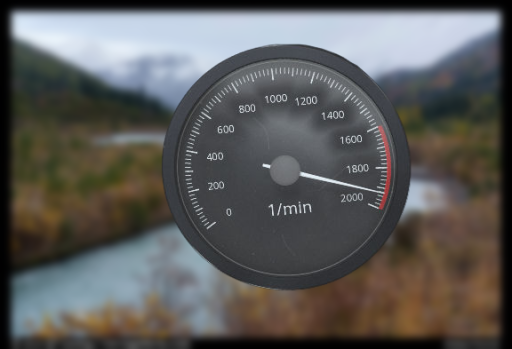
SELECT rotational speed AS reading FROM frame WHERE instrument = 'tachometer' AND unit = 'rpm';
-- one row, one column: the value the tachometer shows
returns 1920 rpm
